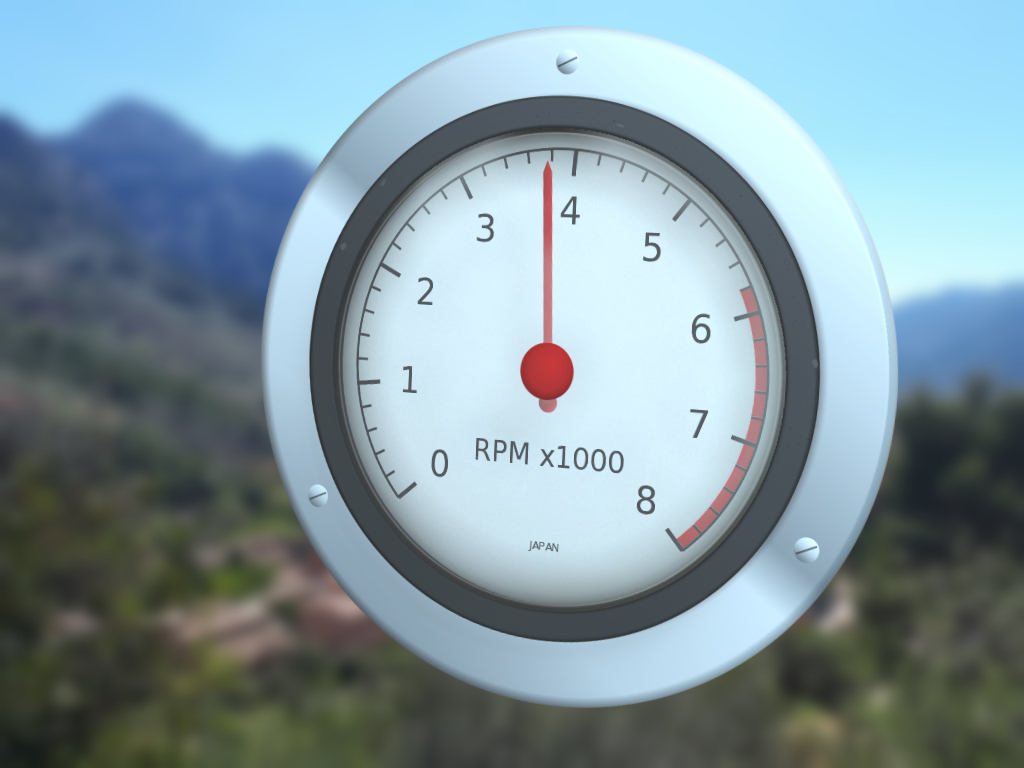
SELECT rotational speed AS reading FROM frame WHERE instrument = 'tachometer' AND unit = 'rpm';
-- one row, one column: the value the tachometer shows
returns 3800 rpm
